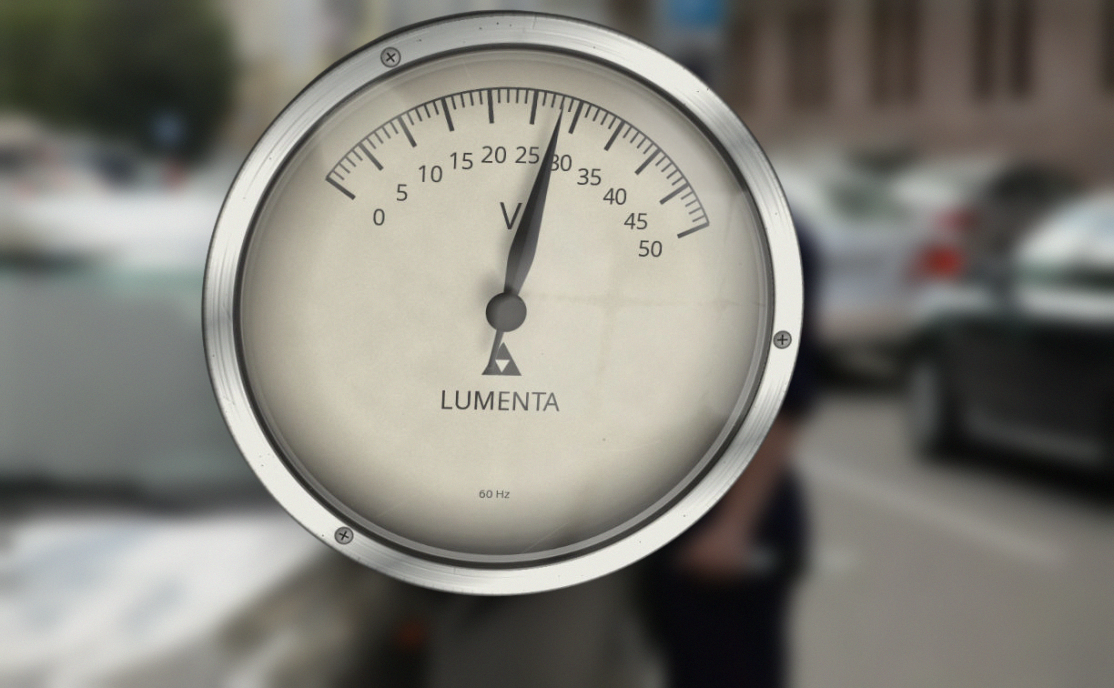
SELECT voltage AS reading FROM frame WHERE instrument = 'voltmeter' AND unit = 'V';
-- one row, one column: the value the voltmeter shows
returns 28 V
